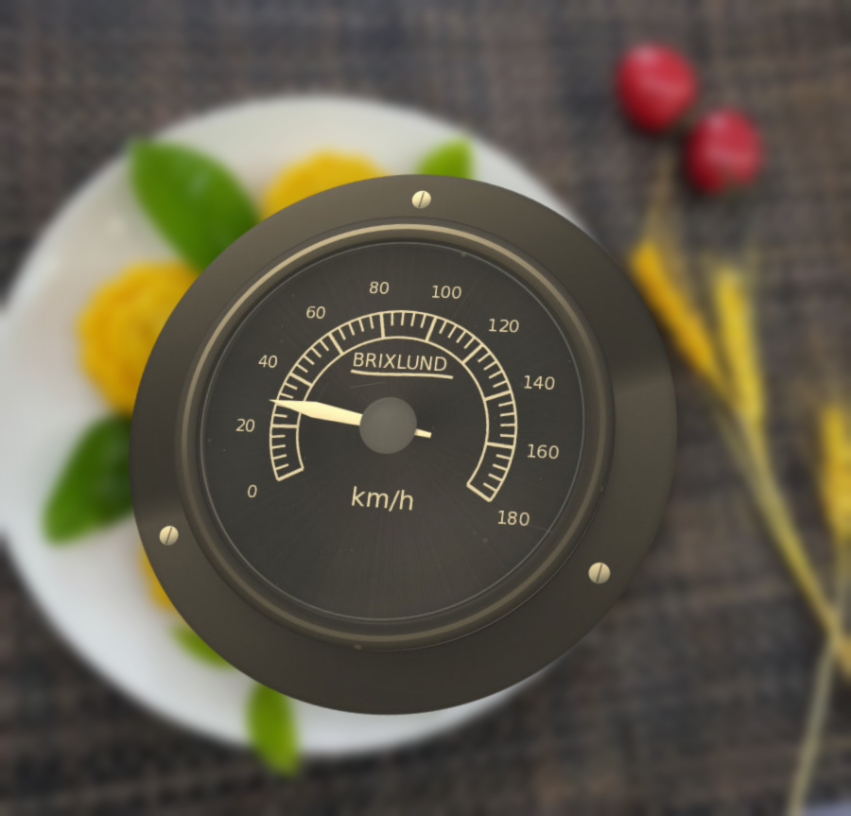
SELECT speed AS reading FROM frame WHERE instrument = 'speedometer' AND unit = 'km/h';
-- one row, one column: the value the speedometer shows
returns 28 km/h
